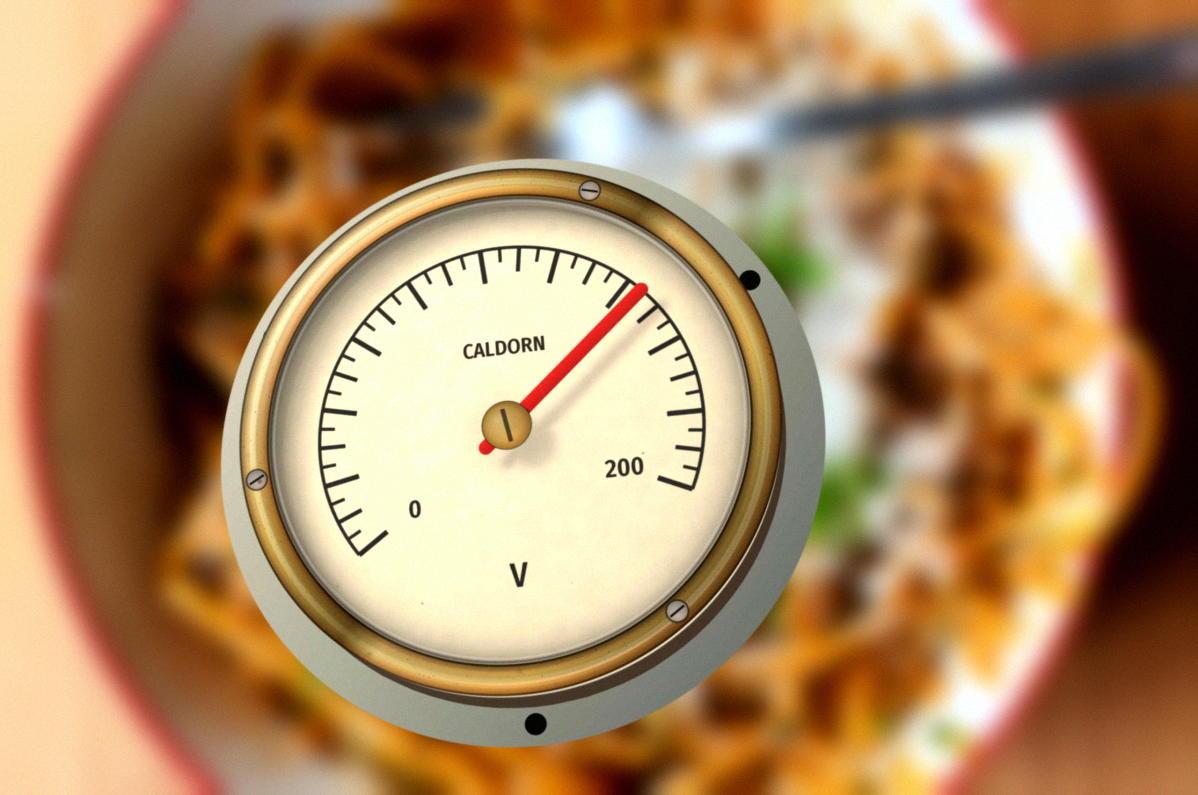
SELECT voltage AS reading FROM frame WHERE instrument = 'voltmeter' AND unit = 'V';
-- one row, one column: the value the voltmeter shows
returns 145 V
